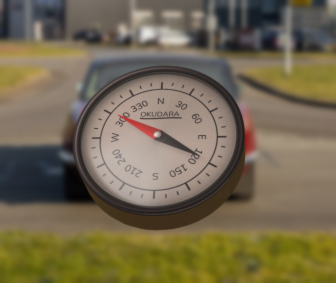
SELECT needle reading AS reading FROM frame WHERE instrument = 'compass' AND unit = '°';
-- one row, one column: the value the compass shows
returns 300 °
